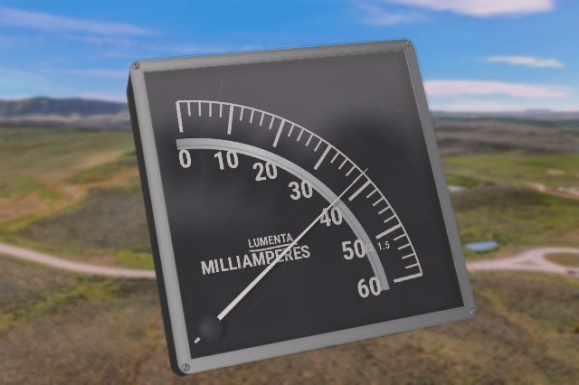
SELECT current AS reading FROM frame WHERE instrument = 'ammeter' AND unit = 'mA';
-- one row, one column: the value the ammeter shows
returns 38 mA
